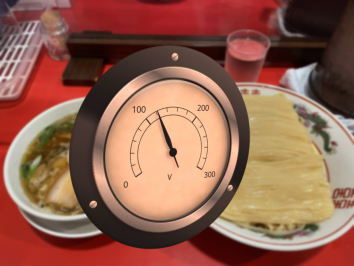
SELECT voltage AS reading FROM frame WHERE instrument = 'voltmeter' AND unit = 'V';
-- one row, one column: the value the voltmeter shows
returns 120 V
